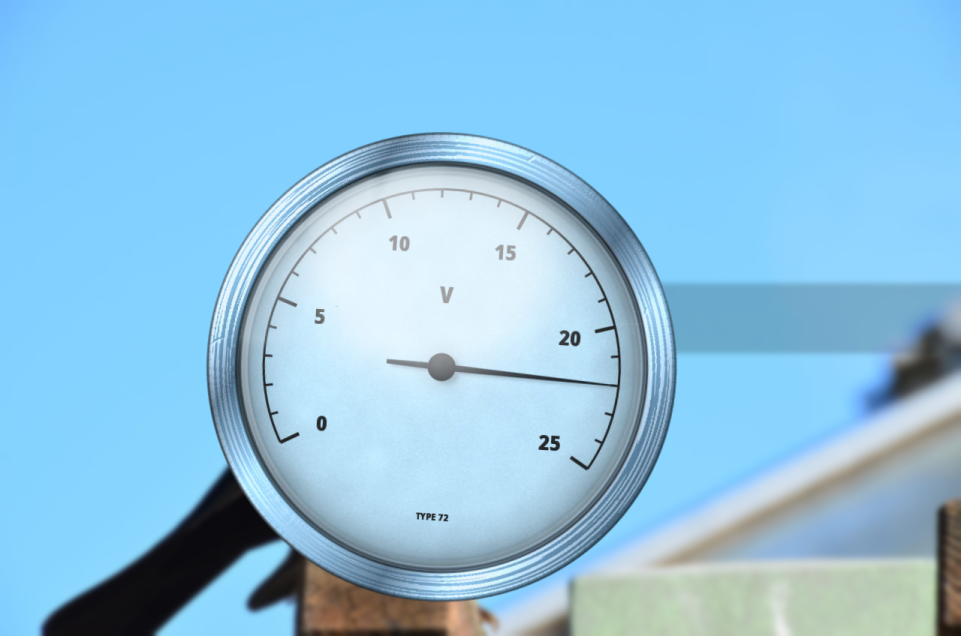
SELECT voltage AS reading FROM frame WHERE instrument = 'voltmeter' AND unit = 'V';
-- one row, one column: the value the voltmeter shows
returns 22 V
